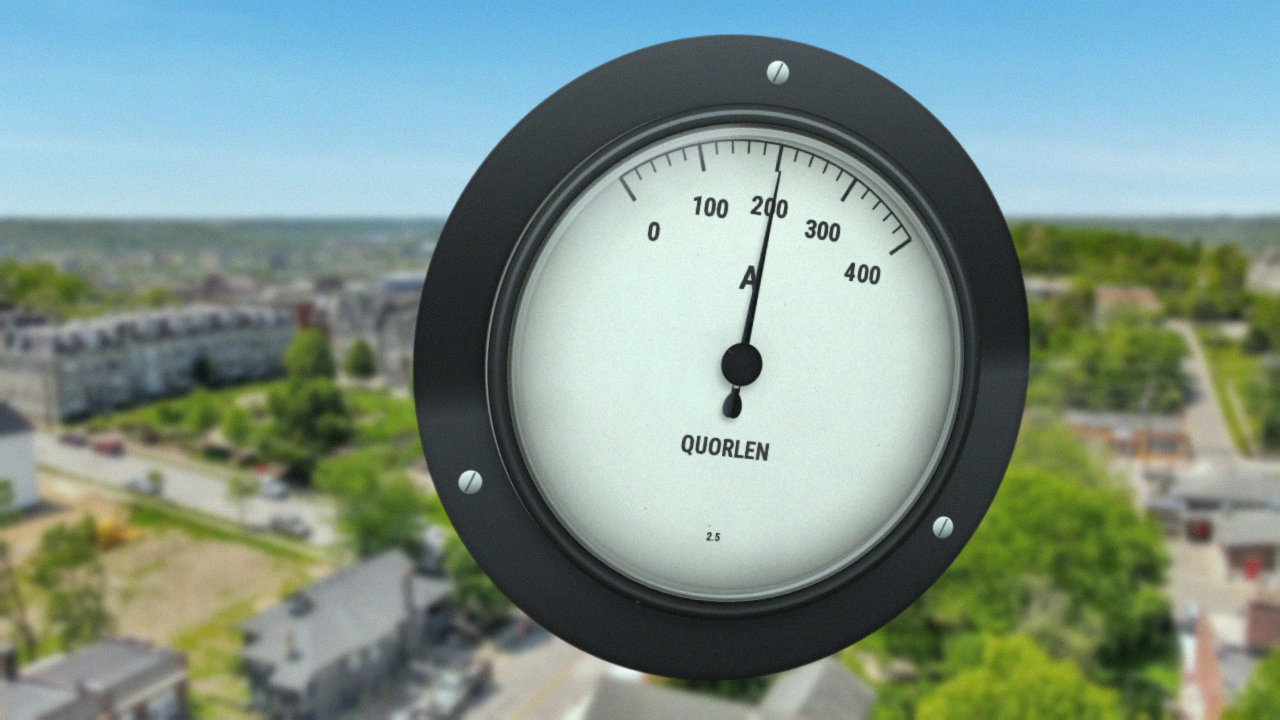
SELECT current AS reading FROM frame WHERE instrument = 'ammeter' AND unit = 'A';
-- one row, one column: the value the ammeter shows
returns 200 A
